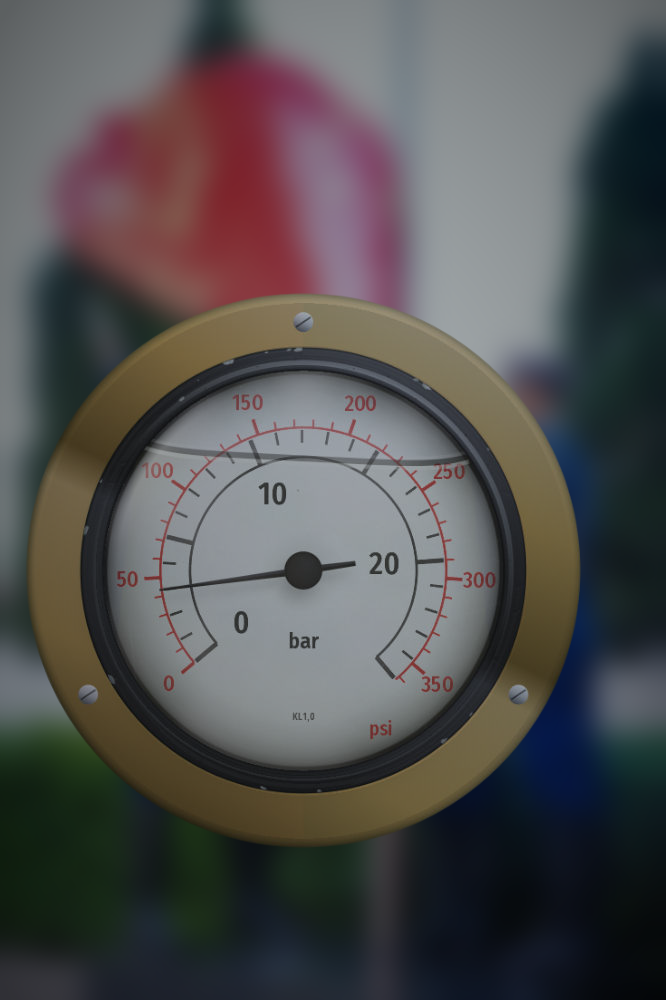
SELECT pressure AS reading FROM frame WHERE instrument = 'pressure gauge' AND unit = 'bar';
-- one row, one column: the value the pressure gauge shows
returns 3 bar
